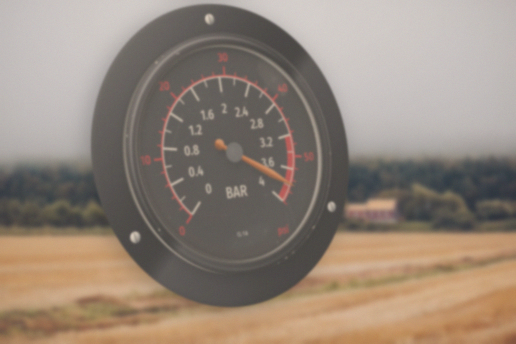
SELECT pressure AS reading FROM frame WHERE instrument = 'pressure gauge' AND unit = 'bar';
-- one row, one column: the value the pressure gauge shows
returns 3.8 bar
